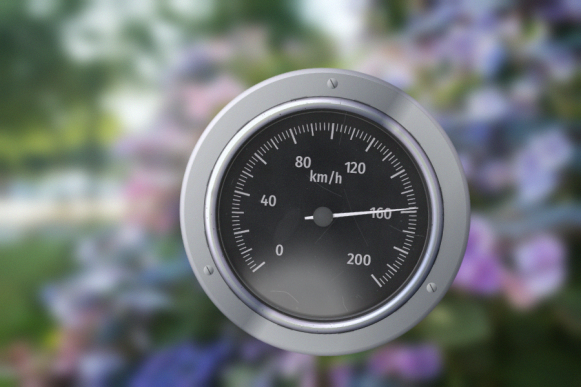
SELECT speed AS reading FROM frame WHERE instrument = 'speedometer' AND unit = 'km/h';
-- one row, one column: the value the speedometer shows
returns 158 km/h
